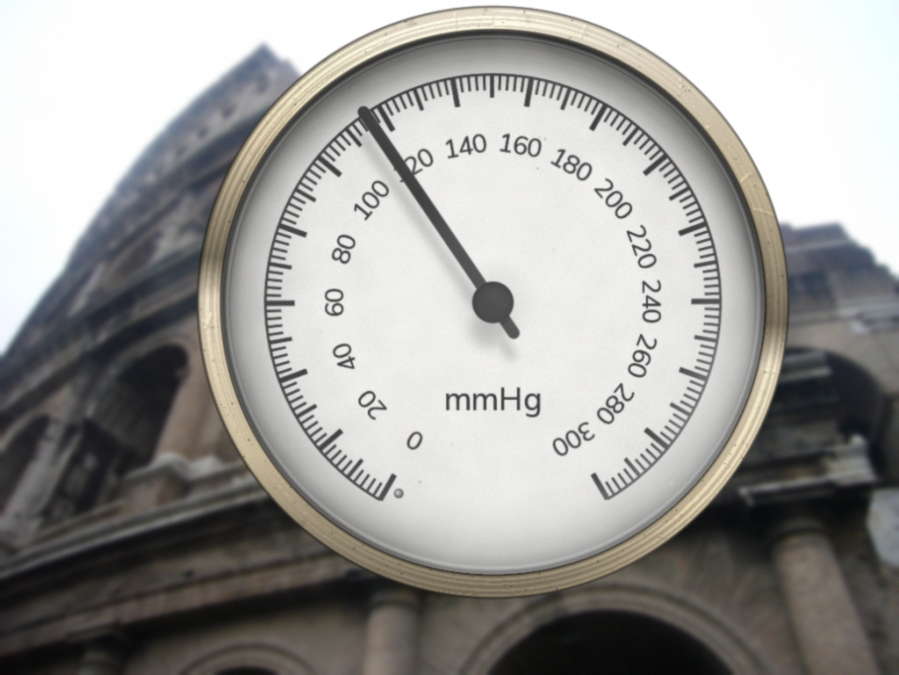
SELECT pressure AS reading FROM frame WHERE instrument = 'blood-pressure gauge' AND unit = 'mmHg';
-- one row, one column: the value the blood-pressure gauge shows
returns 116 mmHg
